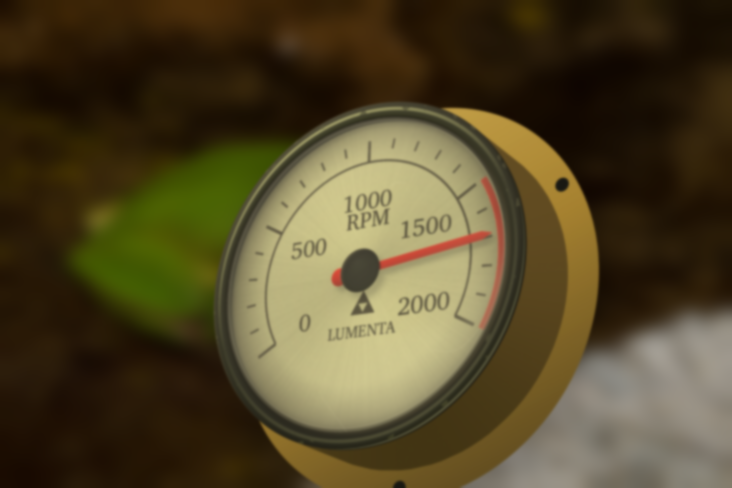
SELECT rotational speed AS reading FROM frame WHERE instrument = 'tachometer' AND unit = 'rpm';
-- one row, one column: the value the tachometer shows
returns 1700 rpm
